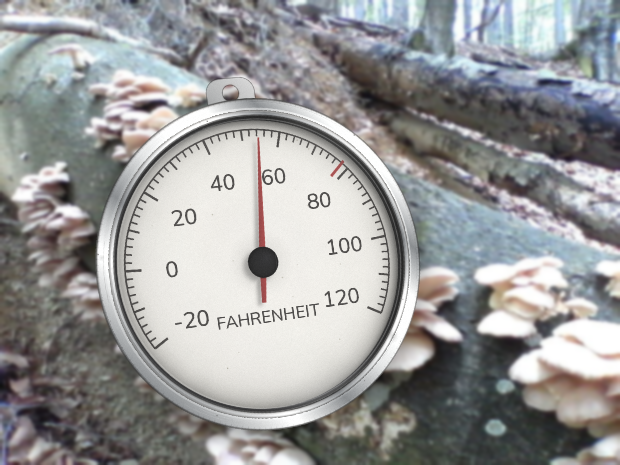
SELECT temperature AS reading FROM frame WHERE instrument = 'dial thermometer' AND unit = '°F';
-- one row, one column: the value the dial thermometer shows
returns 54 °F
